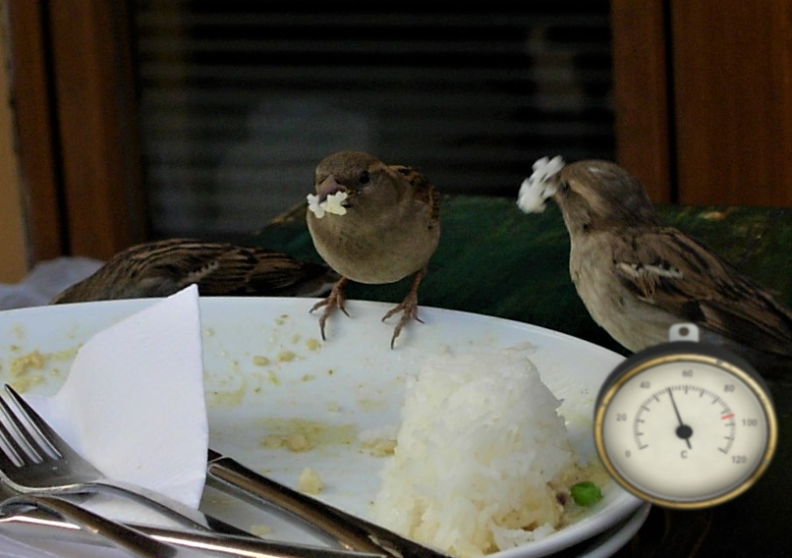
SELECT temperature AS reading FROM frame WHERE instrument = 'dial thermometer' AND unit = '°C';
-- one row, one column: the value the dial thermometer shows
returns 50 °C
